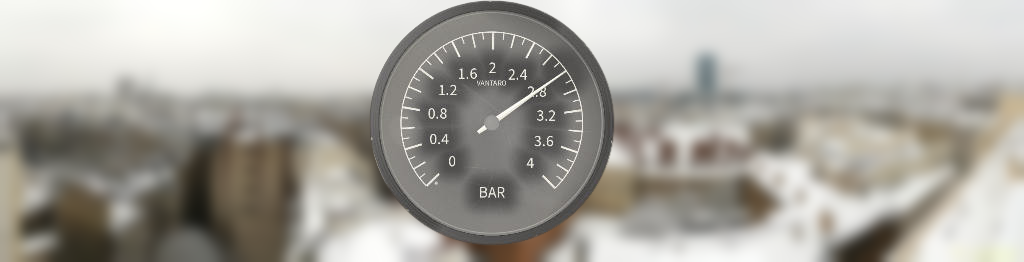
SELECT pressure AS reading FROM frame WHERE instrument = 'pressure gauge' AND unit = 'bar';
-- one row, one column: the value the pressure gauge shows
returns 2.8 bar
